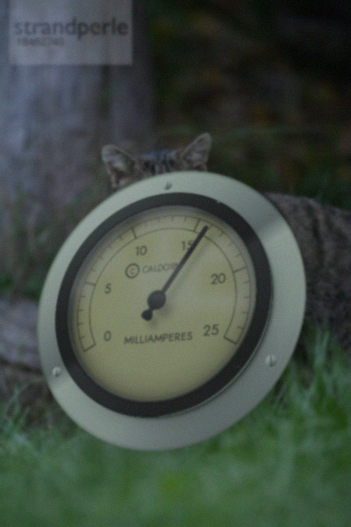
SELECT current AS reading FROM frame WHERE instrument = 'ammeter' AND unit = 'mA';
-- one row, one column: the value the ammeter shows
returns 16 mA
